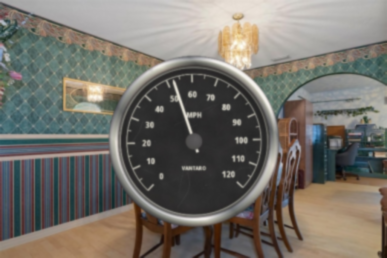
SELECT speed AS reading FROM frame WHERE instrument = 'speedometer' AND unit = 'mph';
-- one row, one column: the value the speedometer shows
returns 52.5 mph
